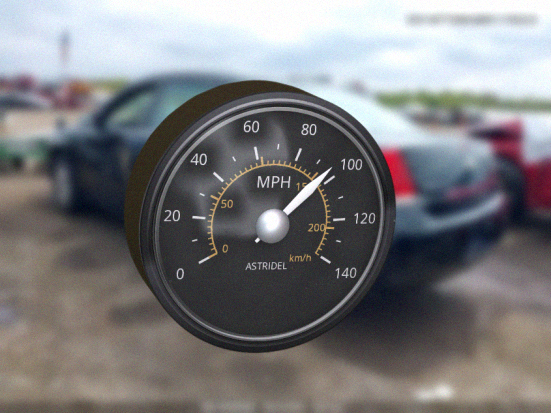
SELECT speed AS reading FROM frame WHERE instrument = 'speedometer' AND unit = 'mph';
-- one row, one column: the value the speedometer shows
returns 95 mph
